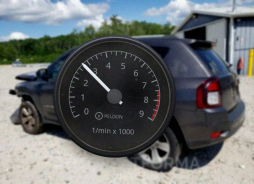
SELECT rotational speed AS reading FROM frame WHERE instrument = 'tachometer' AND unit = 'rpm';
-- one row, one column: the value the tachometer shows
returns 2750 rpm
